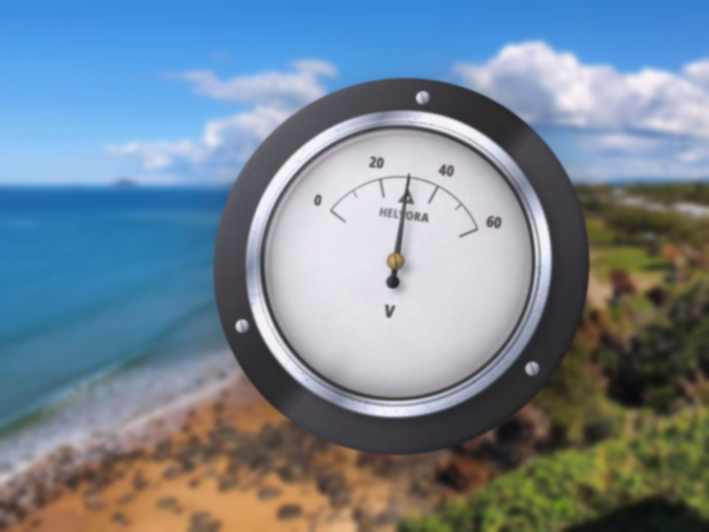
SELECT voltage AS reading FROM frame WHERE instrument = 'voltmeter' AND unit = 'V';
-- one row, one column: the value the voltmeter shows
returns 30 V
